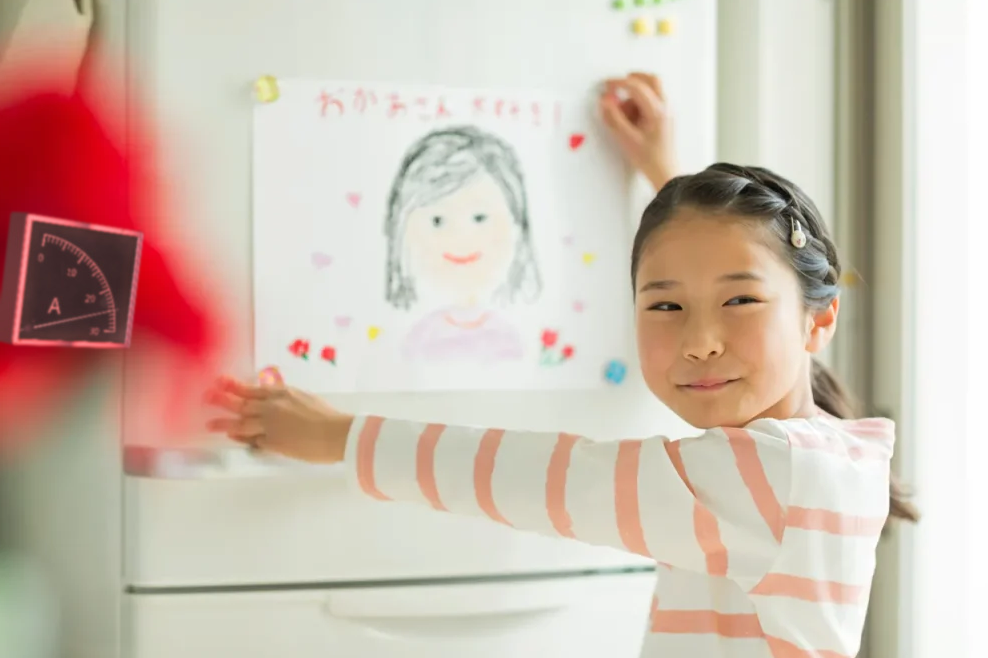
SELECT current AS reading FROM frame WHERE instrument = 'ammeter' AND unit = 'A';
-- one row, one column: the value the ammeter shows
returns 25 A
